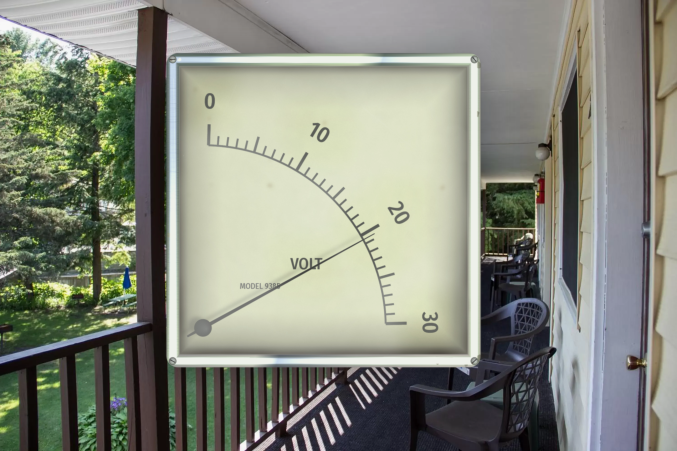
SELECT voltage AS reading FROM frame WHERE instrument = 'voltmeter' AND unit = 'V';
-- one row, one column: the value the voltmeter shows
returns 20.5 V
